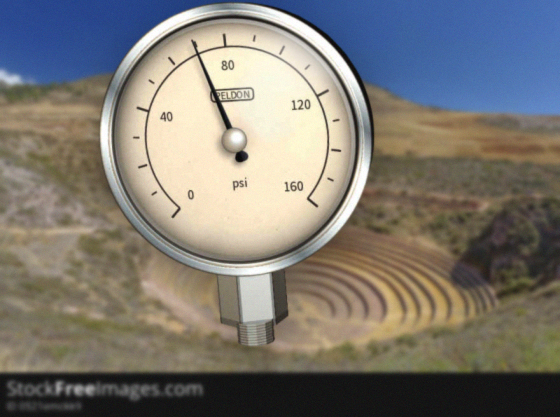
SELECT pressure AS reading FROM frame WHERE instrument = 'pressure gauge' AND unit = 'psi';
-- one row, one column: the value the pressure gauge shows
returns 70 psi
